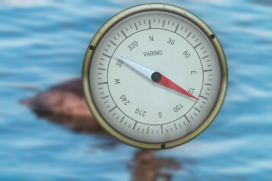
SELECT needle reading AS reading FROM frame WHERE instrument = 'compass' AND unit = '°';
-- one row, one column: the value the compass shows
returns 125 °
